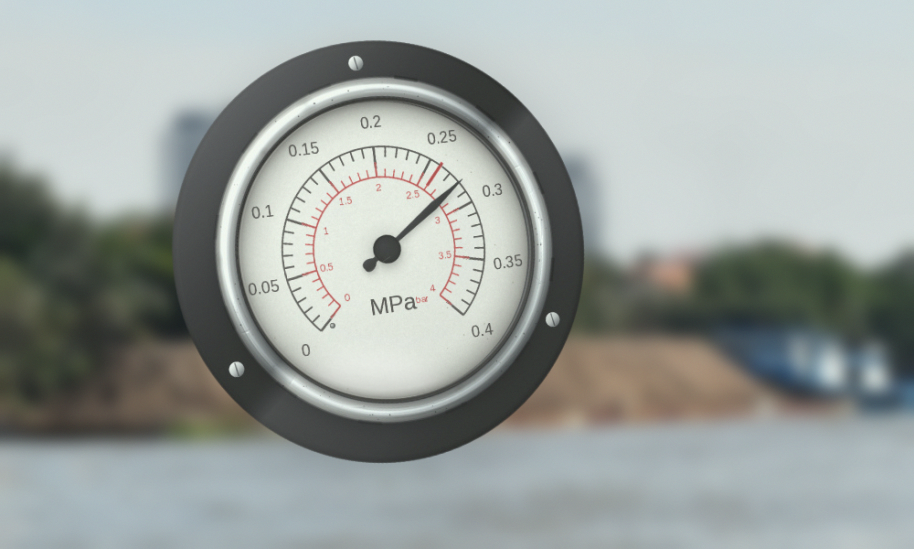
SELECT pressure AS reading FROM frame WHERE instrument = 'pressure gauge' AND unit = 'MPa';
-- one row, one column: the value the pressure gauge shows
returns 0.28 MPa
